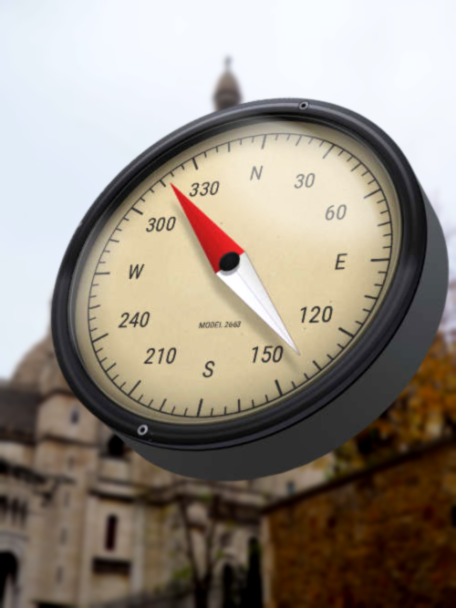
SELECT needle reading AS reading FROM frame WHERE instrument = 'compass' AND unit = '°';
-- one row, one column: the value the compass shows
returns 317.5 °
